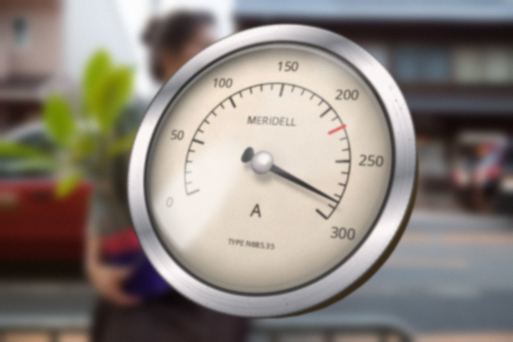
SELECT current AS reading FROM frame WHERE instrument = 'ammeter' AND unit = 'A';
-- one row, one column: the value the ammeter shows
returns 285 A
